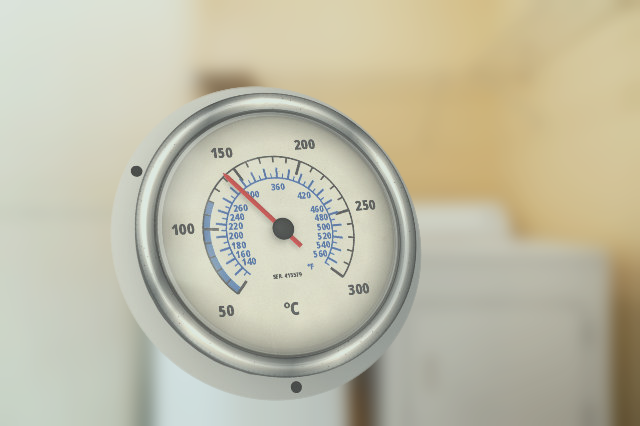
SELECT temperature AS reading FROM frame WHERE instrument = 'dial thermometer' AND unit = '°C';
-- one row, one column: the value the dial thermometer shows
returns 140 °C
